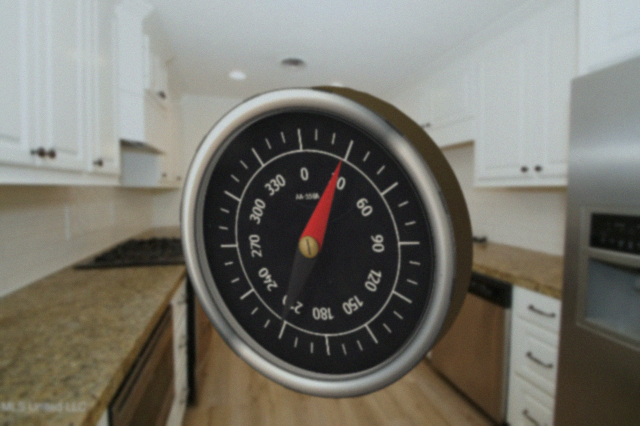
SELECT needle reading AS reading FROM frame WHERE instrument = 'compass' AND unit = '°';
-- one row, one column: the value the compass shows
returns 30 °
